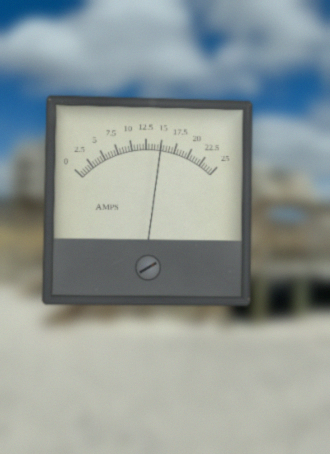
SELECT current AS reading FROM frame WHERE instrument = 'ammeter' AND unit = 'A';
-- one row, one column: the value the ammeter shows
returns 15 A
